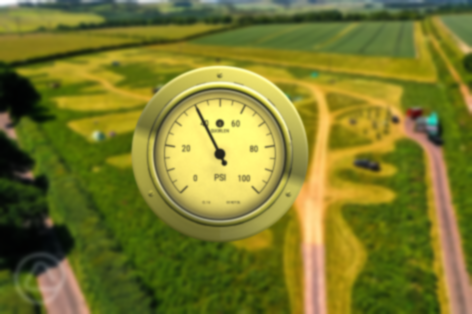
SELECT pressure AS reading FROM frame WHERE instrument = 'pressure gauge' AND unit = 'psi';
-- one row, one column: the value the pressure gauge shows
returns 40 psi
